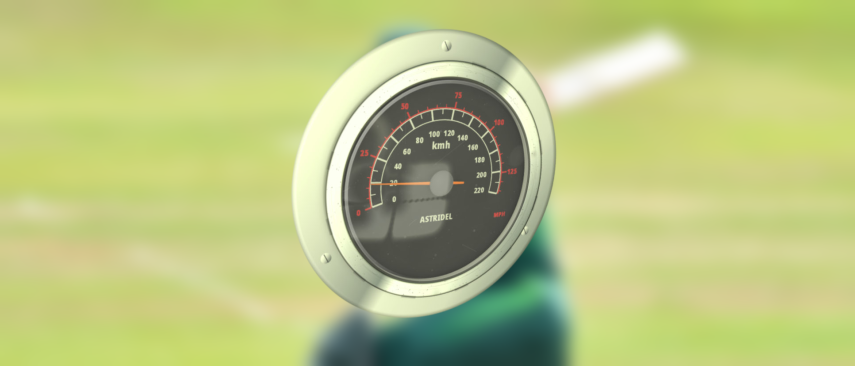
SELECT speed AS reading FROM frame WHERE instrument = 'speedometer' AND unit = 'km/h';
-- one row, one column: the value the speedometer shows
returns 20 km/h
